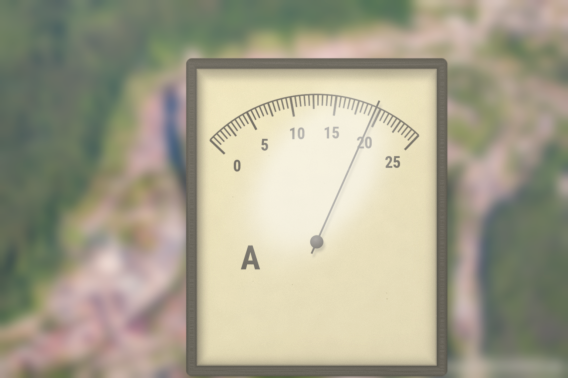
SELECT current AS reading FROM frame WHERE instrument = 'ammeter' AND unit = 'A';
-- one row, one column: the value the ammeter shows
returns 19.5 A
